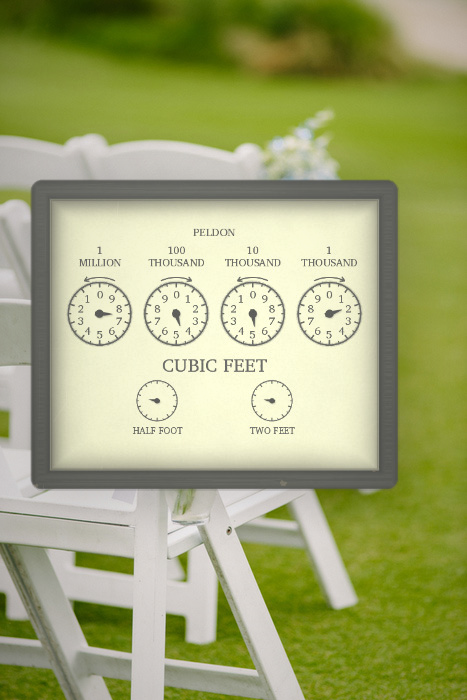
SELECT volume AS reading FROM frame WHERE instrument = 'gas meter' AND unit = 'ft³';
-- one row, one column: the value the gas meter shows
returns 745200 ft³
